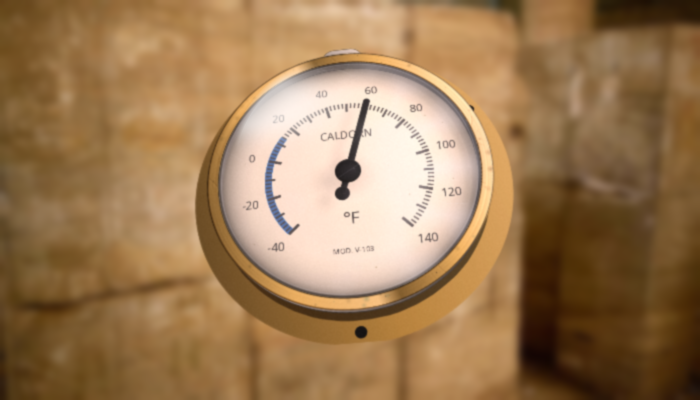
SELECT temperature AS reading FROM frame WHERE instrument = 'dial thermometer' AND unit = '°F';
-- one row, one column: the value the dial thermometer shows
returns 60 °F
